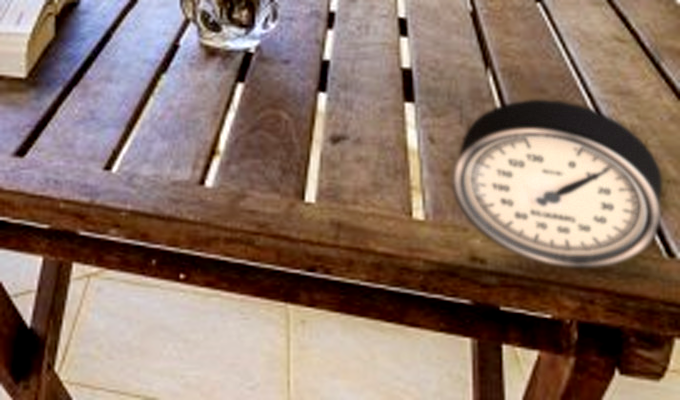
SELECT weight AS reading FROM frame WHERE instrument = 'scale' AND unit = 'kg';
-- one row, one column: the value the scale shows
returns 10 kg
